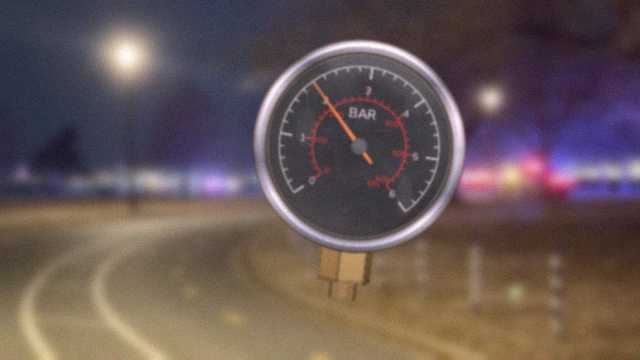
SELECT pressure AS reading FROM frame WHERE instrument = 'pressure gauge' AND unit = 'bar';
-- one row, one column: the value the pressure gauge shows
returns 2 bar
